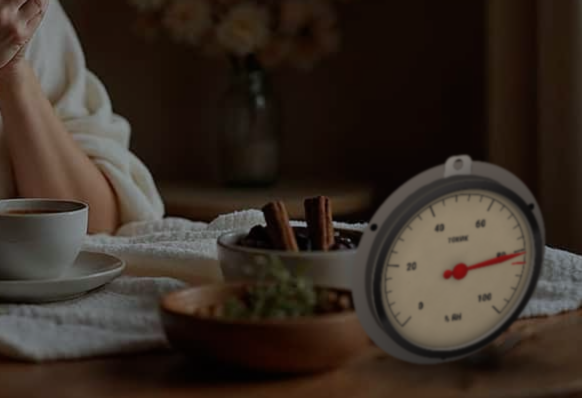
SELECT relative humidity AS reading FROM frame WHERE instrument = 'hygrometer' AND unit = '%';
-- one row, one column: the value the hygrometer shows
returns 80 %
